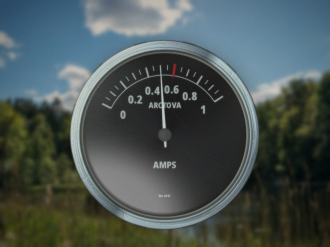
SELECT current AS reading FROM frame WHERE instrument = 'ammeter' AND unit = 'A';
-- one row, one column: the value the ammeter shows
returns 0.5 A
